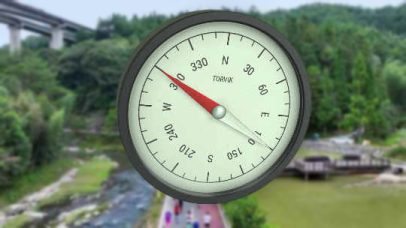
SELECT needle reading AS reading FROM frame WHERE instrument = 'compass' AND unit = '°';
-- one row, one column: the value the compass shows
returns 300 °
